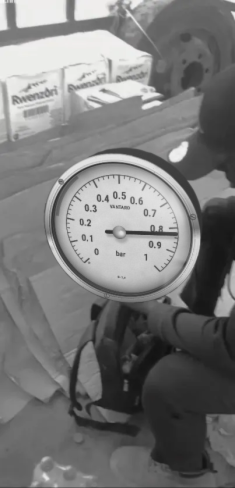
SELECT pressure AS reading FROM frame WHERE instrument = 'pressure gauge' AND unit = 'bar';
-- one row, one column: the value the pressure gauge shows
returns 0.82 bar
